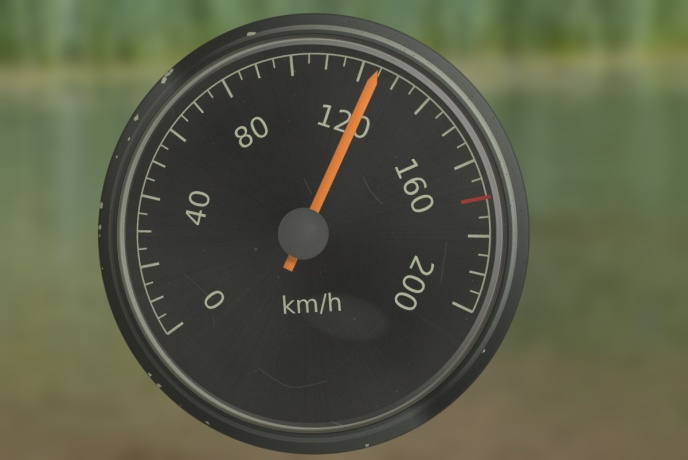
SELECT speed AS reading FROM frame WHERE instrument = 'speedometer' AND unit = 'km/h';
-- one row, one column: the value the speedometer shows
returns 125 km/h
